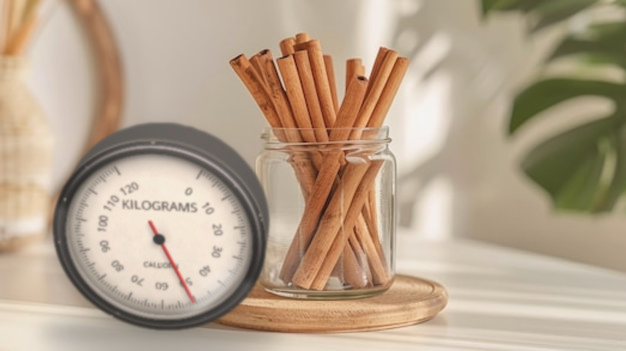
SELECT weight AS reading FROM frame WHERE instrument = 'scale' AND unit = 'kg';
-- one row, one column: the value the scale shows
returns 50 kg
